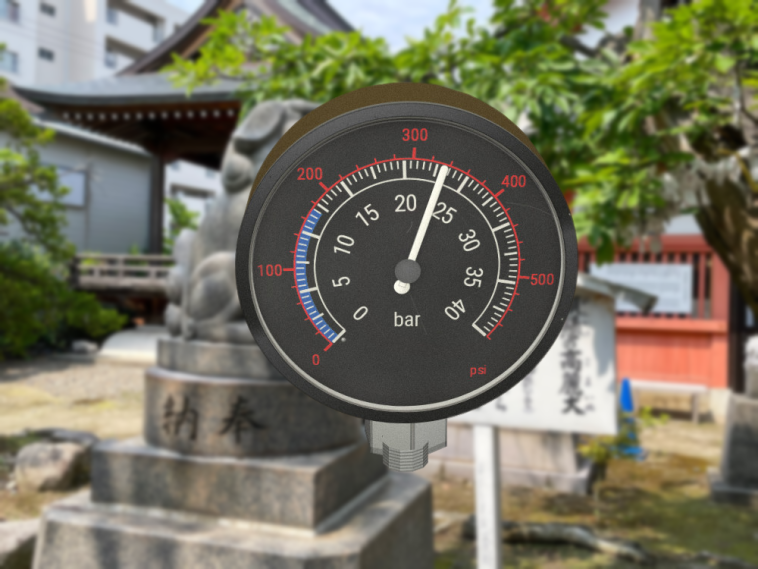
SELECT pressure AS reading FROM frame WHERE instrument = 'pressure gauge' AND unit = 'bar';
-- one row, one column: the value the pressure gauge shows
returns 23 bar
